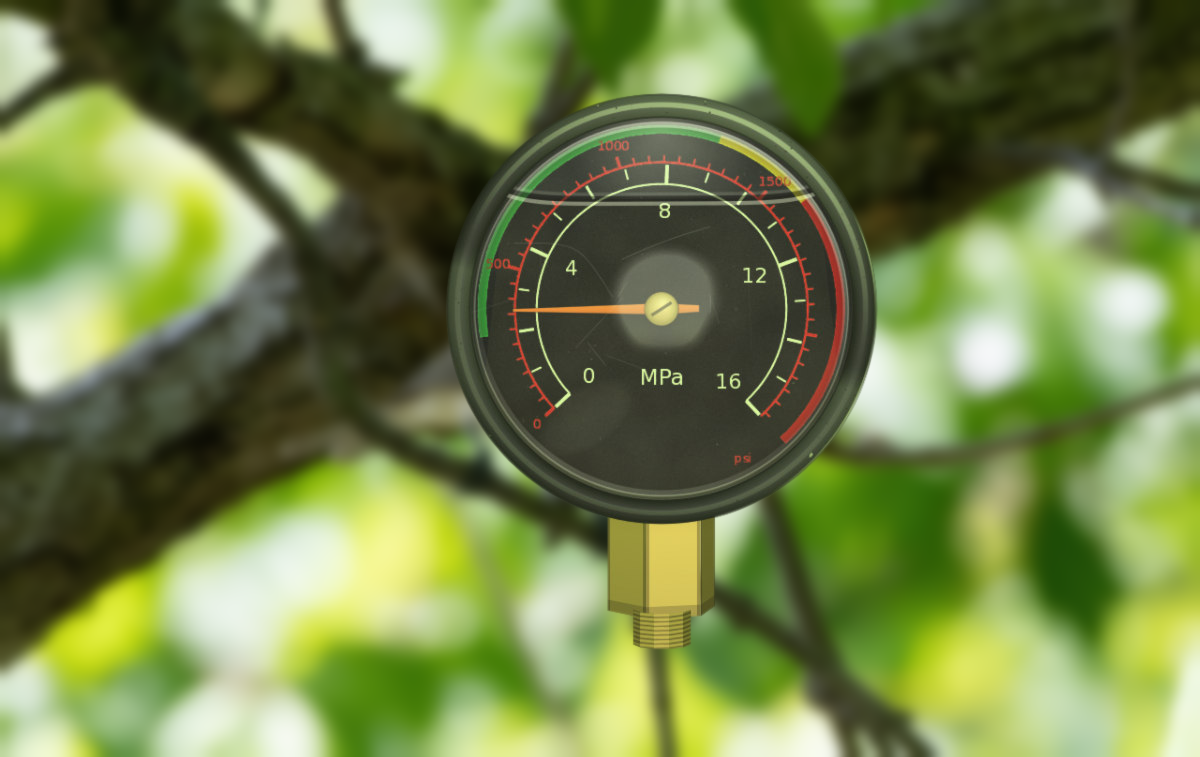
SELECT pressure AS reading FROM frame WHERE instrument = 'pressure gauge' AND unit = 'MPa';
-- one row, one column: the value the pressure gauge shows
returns 2.5 MPa
